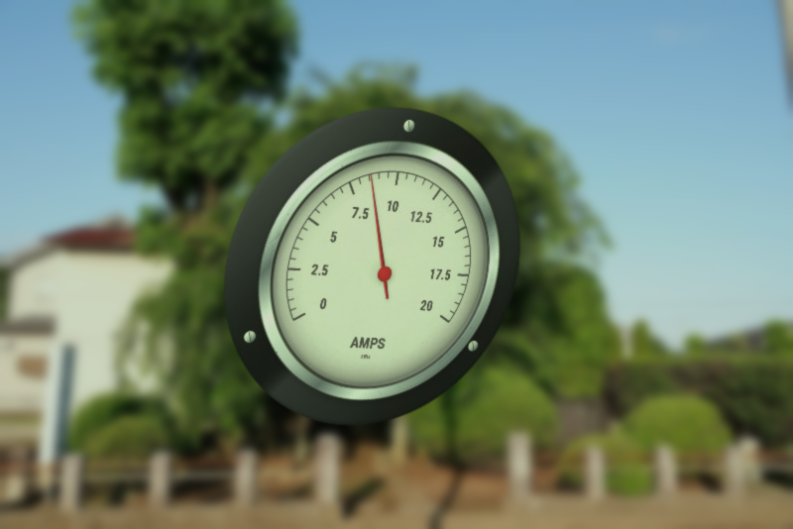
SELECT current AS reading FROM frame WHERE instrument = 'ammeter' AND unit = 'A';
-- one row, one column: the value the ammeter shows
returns 8.5 A
